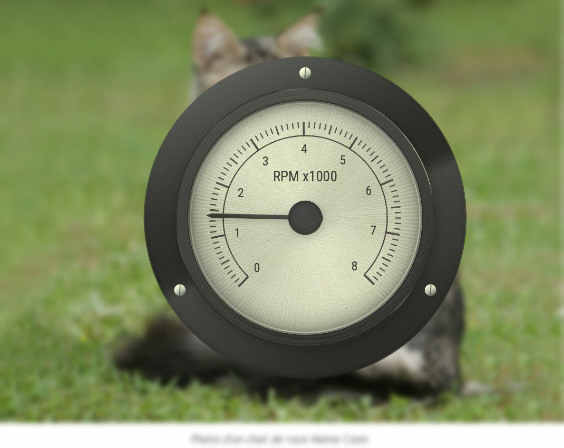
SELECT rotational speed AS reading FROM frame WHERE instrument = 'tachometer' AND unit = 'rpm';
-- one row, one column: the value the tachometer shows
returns 1400 rpm
